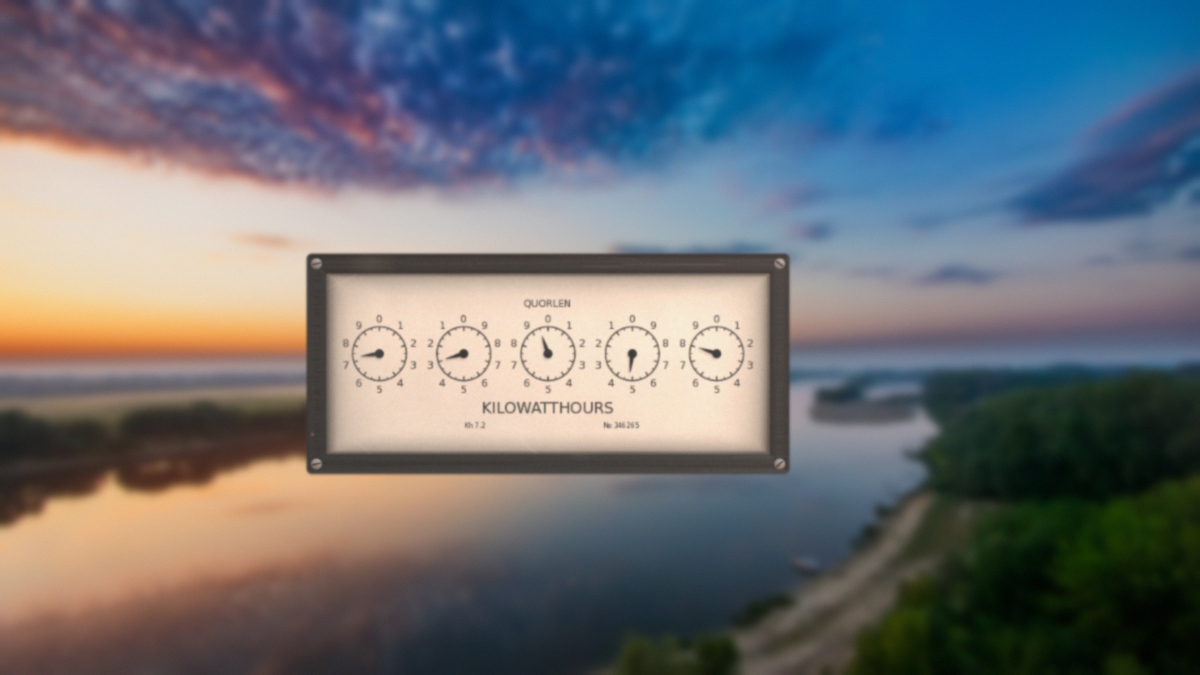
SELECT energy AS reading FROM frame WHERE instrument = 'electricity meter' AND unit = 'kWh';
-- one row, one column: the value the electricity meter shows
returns 72948 kWh
